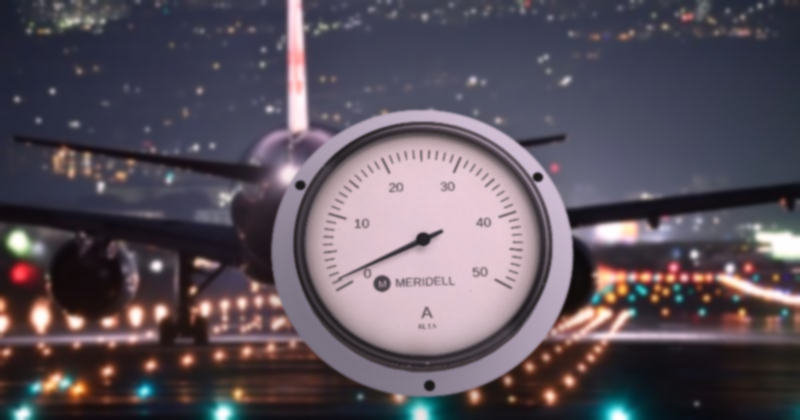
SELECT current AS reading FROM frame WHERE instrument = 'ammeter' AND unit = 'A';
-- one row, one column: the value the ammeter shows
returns 1 A
